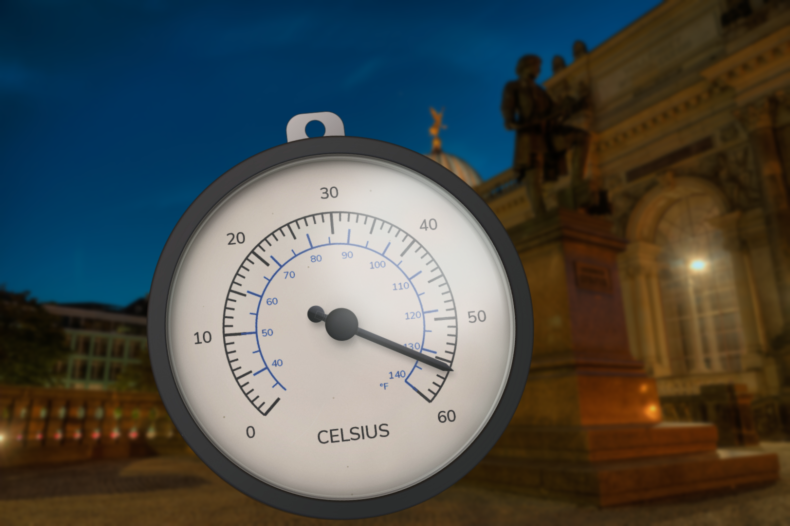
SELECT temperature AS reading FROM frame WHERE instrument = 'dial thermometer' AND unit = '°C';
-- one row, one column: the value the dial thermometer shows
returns 56 °C
